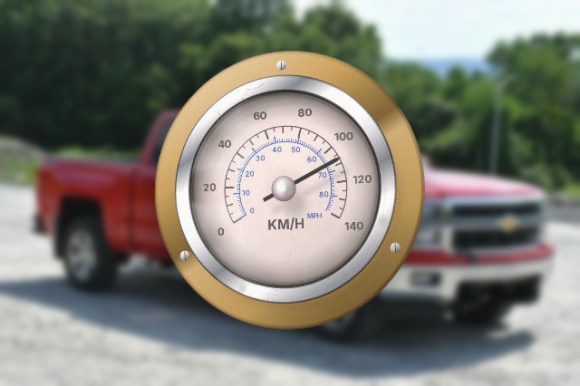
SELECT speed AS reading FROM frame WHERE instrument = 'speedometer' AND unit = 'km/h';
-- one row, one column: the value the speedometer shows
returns 107.5 km/h
